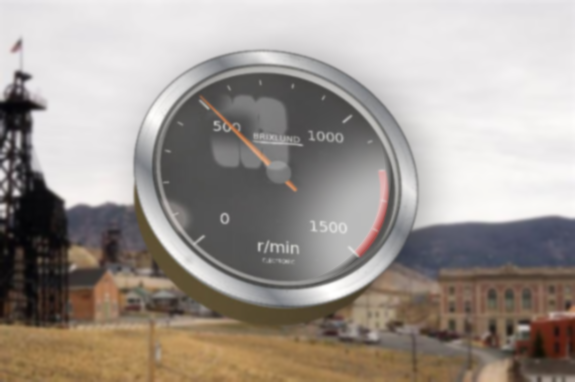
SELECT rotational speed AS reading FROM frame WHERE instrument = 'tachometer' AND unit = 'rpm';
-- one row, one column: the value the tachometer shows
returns 500 rpm
